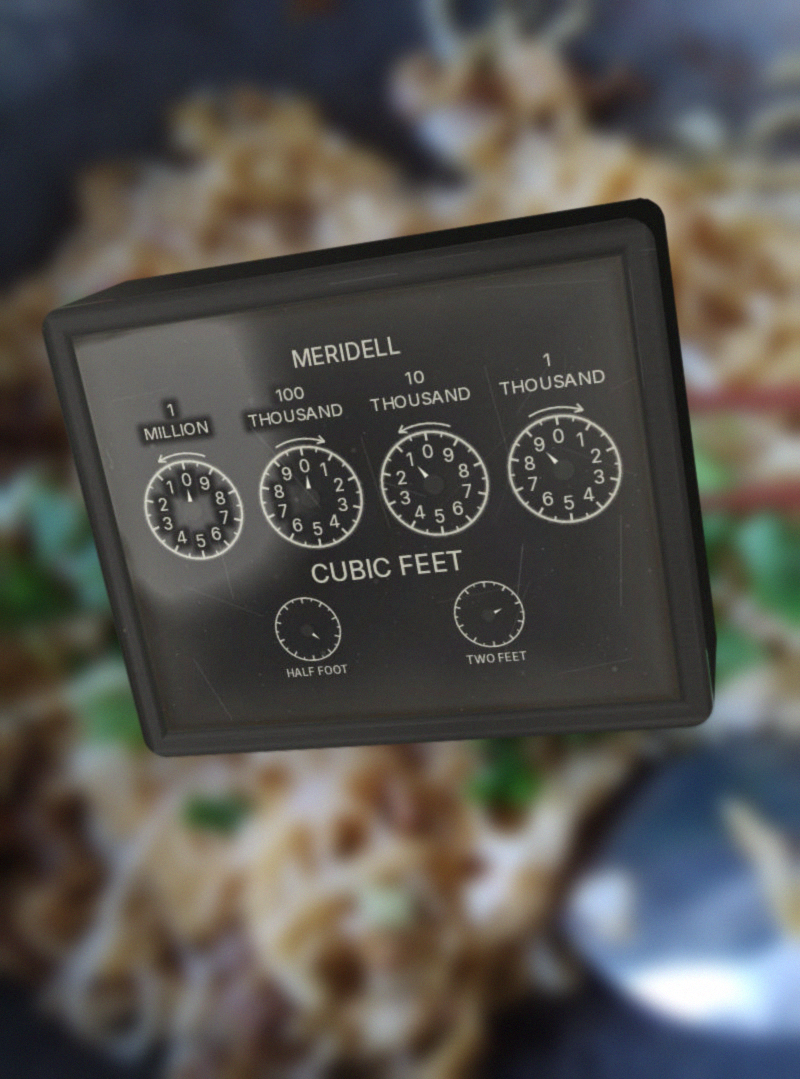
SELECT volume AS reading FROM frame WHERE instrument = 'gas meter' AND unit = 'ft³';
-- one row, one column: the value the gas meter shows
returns 900 ft³
